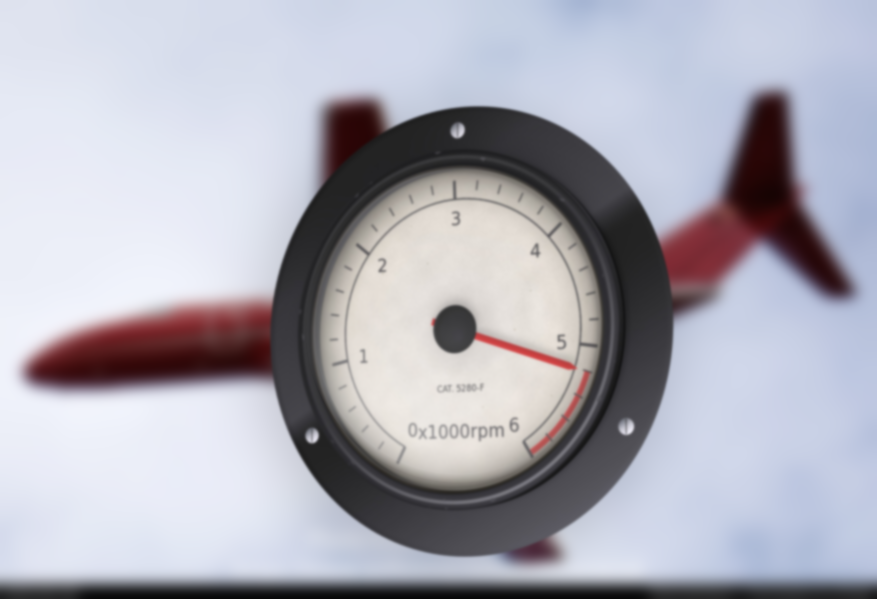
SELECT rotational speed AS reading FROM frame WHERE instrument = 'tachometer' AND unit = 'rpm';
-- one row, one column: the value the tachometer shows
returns 5200 rpm
